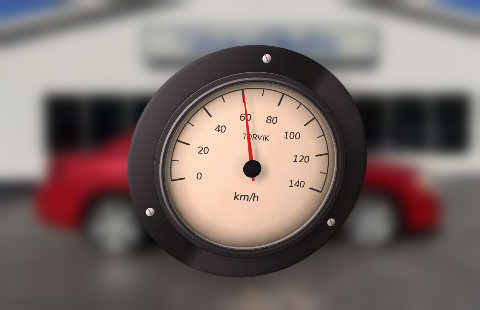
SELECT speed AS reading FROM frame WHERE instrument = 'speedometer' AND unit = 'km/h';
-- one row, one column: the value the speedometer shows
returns 60 km/h
